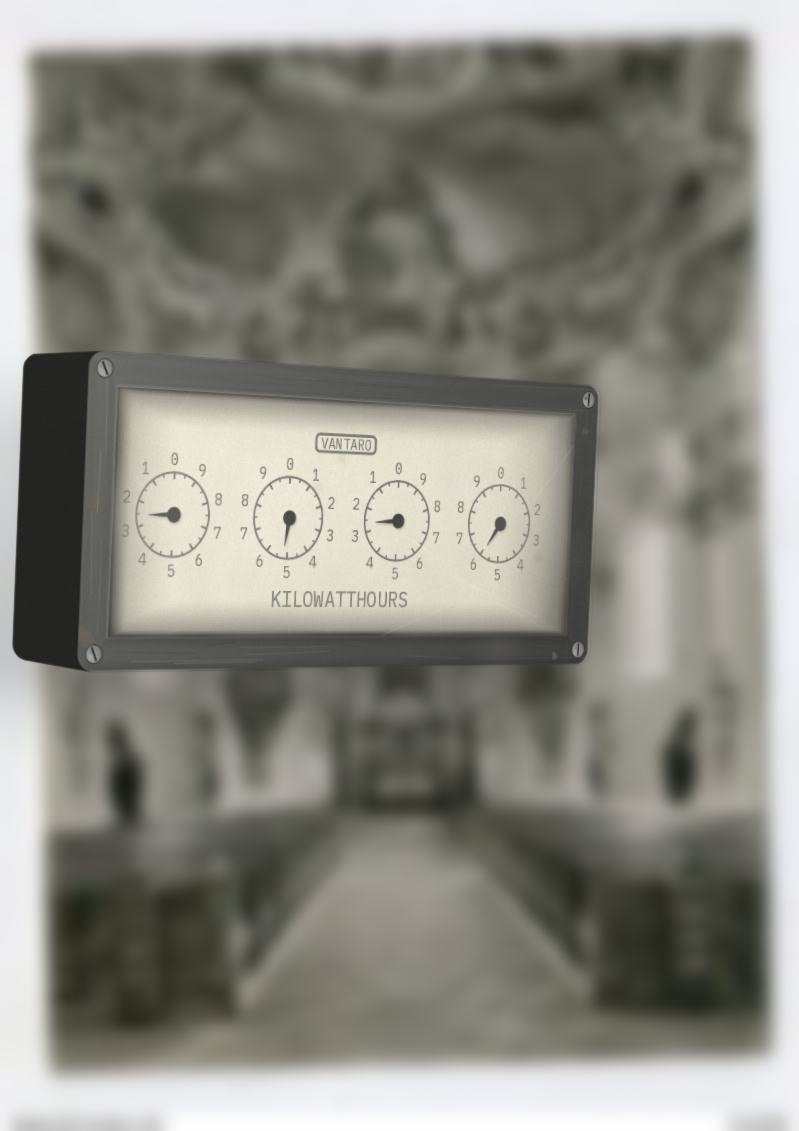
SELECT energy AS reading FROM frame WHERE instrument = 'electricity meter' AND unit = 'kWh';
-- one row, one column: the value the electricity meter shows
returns 2526 kWh
